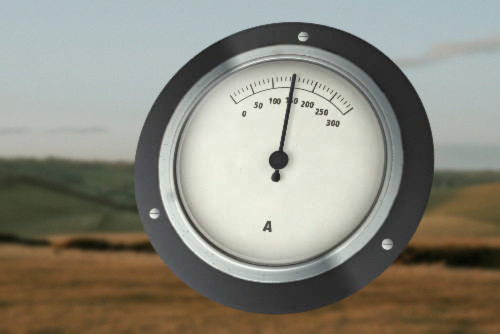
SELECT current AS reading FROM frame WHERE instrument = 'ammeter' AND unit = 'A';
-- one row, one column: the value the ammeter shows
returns 150 A
